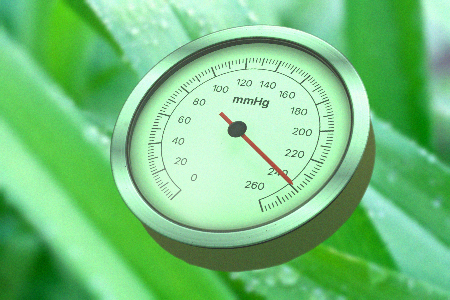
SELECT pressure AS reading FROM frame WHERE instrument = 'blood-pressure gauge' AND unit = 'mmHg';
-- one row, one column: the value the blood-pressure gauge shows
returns 240 mmHg
